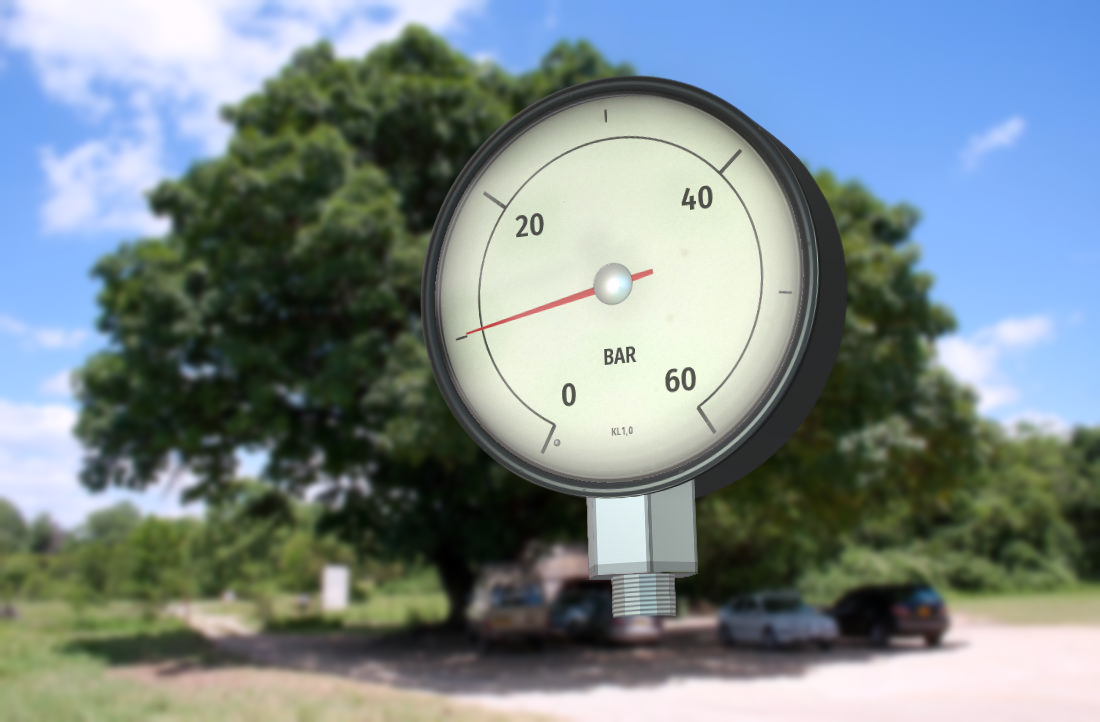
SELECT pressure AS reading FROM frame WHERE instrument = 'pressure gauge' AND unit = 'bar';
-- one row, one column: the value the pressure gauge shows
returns 10 bar
